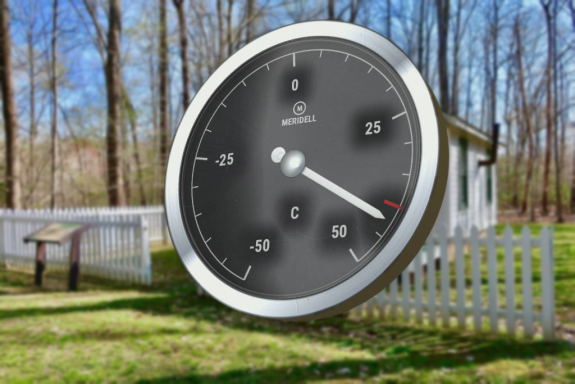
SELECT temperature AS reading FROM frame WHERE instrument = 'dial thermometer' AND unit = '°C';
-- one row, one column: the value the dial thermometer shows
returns 42.5 °C
